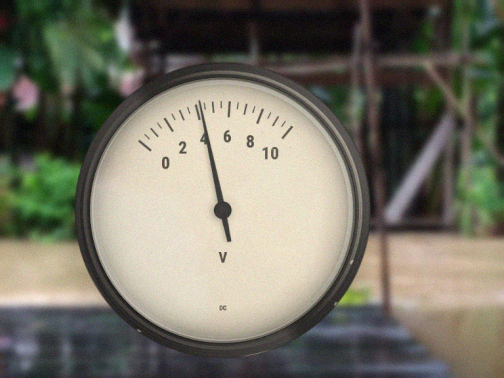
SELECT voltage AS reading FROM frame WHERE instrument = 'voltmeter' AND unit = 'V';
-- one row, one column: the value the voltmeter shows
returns 4.25 V
